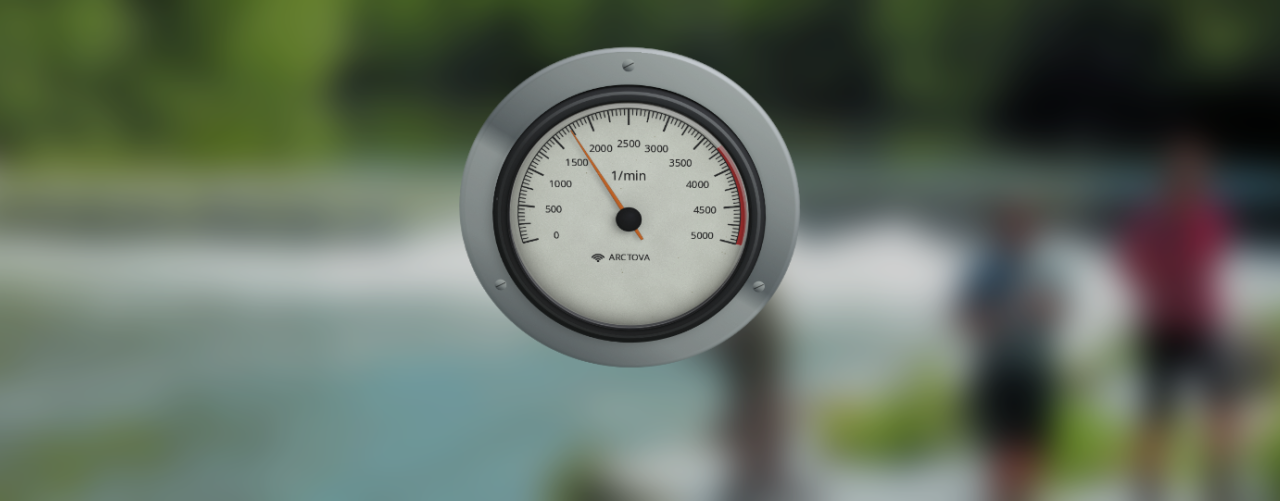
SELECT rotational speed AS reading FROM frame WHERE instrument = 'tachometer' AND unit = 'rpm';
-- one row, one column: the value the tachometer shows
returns 1750 rpm
